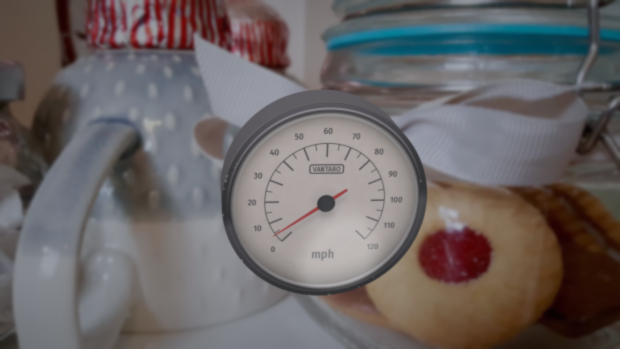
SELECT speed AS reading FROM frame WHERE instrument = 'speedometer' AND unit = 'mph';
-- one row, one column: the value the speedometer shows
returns 5 mph
